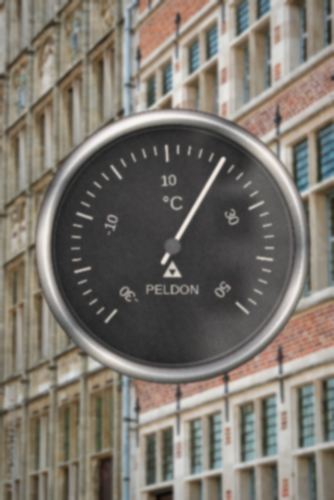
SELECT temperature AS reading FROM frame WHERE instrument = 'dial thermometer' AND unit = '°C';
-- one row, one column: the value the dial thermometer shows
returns 20 °C
